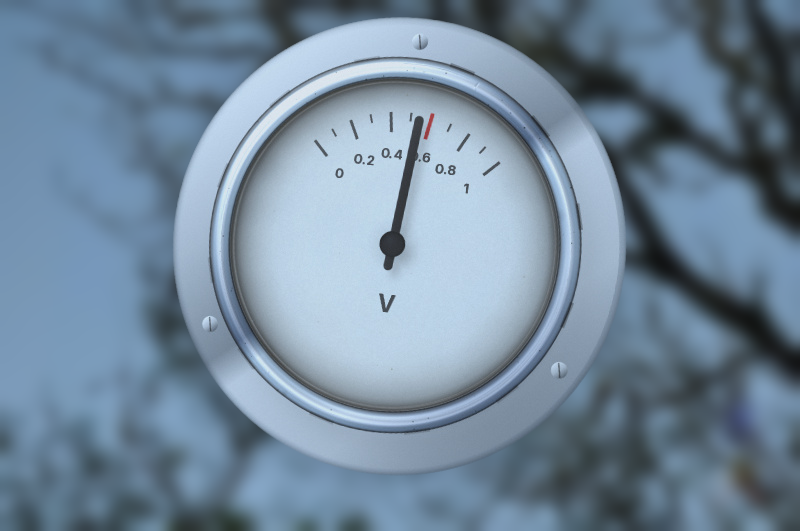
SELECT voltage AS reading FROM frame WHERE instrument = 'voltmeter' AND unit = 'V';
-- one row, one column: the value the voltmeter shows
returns 0.55 V
